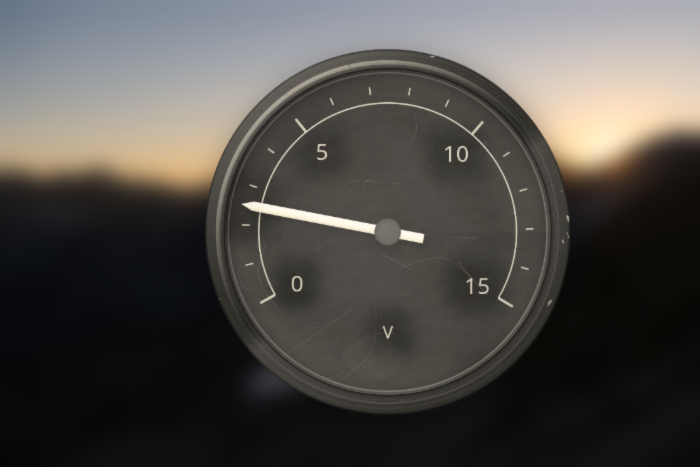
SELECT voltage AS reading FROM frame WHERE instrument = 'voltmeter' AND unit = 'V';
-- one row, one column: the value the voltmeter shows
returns 2.5 V
